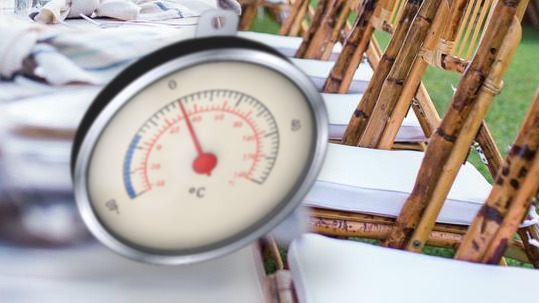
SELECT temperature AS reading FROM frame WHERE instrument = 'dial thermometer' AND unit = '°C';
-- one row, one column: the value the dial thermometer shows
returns 0 °C
